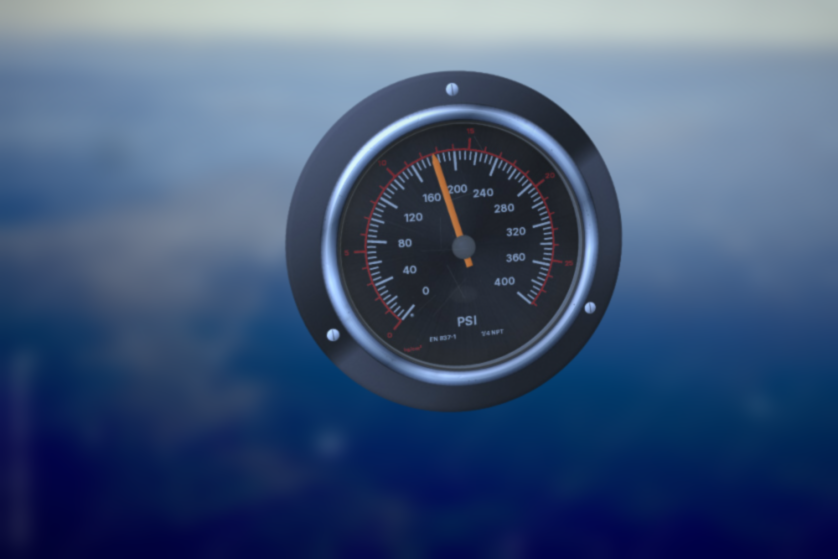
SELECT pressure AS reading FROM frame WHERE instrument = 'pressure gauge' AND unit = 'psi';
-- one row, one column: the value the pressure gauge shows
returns 180 psi
